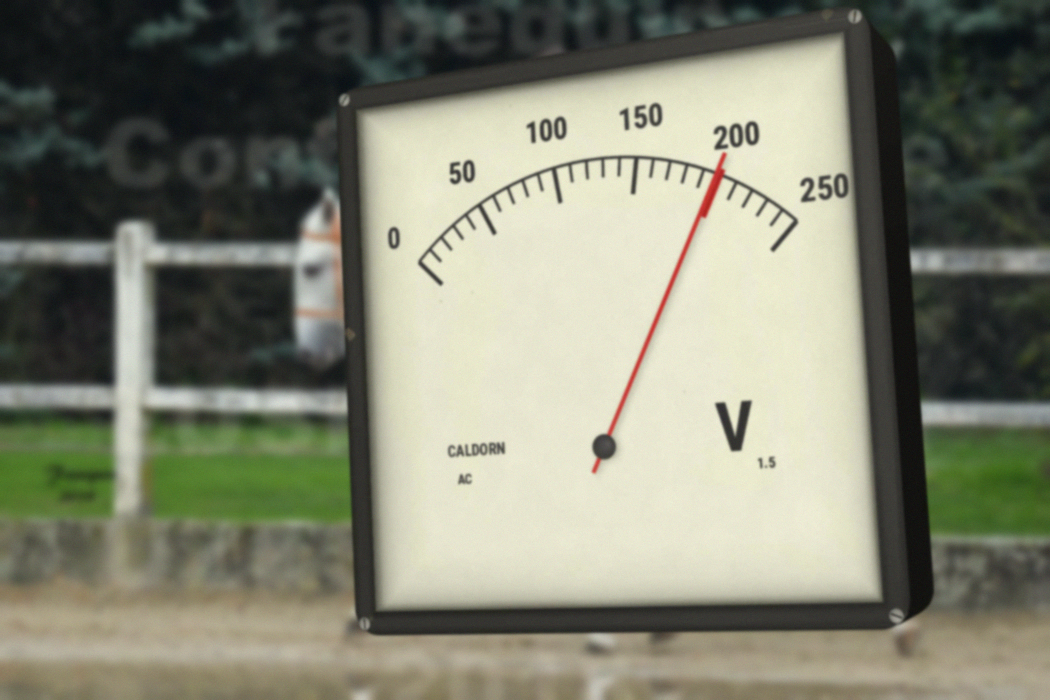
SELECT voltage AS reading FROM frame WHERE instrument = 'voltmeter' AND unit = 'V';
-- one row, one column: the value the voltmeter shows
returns 200 V
